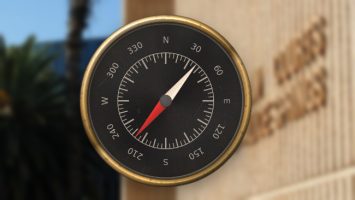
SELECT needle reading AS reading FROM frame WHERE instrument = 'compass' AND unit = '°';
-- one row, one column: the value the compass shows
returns 220 °
